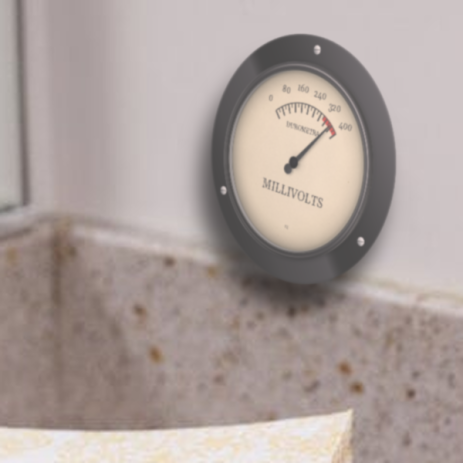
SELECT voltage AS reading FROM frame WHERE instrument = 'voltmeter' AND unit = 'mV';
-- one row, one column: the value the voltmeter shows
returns 360 mV
